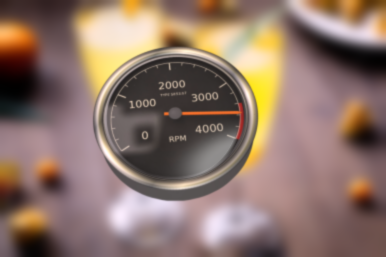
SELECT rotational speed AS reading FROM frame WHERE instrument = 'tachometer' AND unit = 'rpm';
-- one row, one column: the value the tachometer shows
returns 3600 rpm
